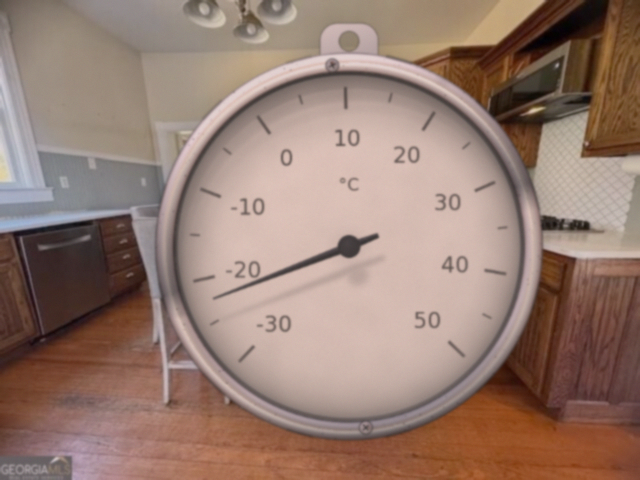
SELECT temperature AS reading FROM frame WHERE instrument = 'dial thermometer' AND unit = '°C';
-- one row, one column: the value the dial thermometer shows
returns -22.5 °C
